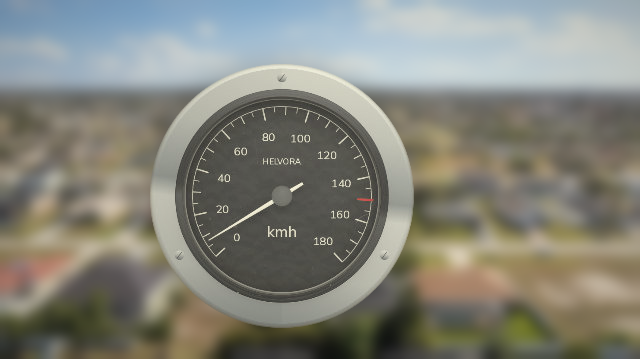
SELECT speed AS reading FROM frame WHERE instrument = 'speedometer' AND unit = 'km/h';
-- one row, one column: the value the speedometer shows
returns 7.5 km/h
